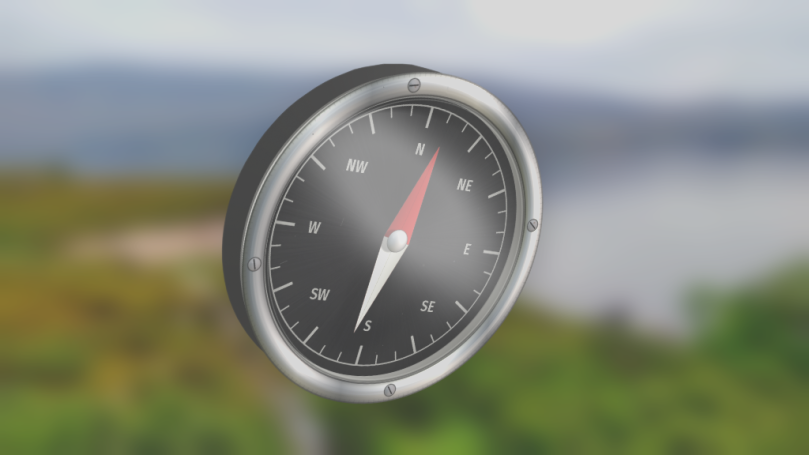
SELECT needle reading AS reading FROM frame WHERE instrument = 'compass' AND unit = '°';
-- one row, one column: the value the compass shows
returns 10 °
